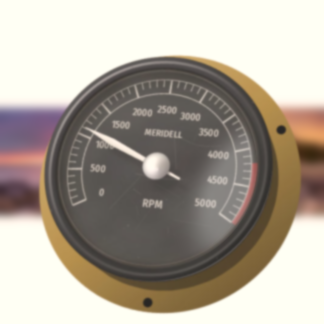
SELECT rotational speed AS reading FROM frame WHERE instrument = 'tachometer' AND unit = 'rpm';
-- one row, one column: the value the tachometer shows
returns 1100 rpm
